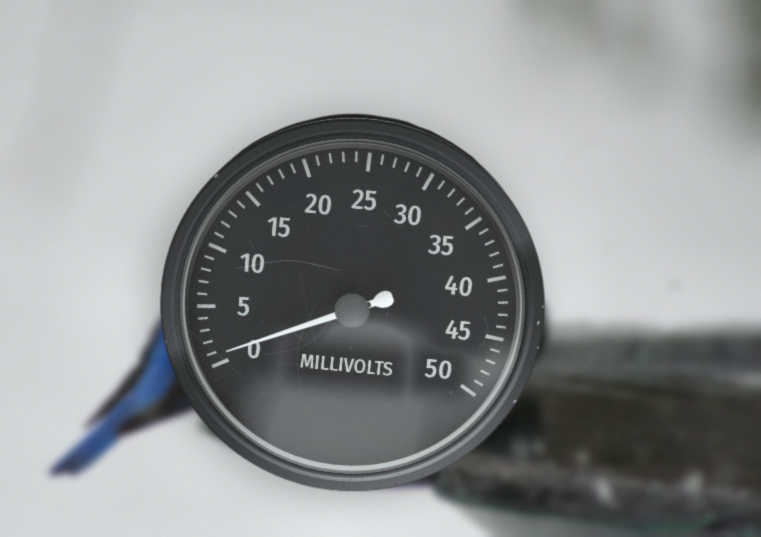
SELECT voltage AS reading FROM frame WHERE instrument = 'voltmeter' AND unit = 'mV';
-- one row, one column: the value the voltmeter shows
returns 1 mV
